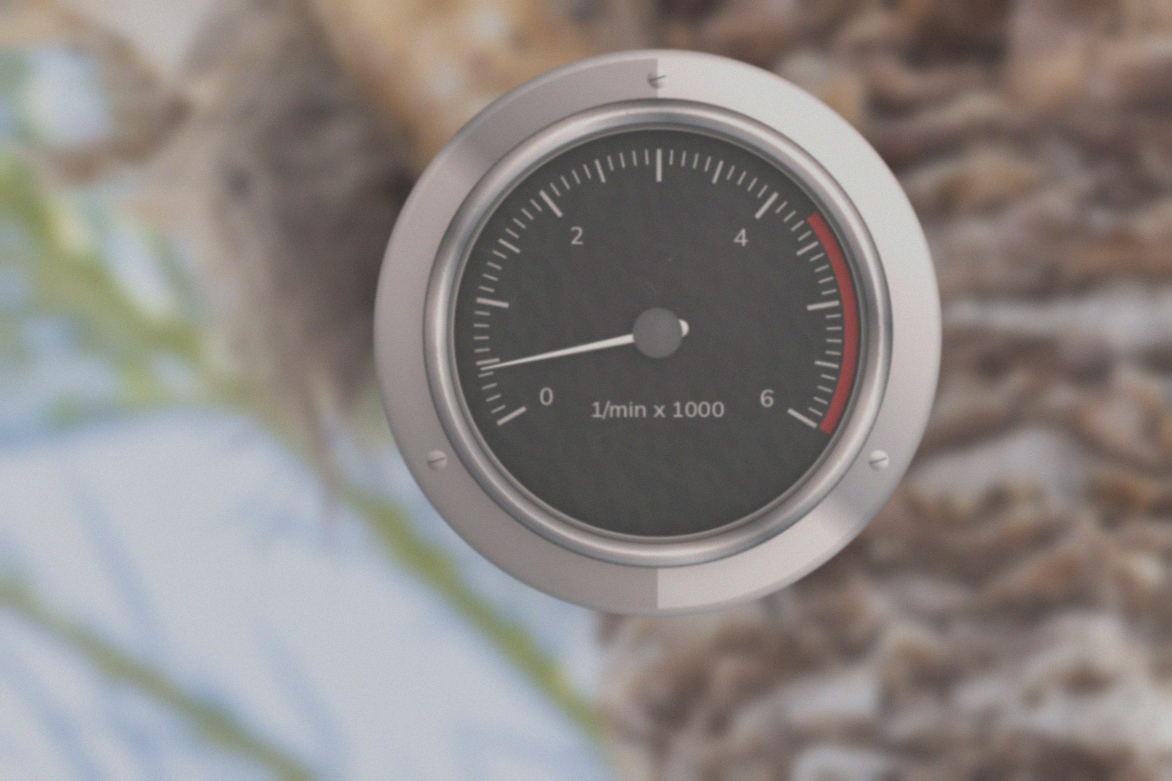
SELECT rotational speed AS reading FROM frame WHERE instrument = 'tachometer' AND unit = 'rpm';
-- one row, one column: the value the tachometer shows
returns 450 rpm
